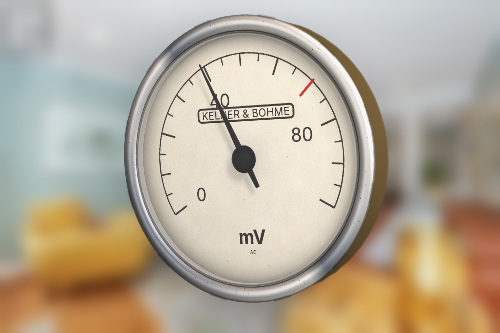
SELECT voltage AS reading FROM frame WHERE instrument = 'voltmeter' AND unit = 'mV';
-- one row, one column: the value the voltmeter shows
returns 40 mV
